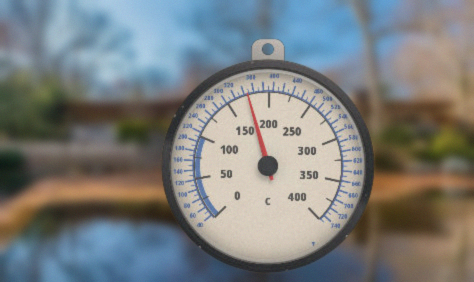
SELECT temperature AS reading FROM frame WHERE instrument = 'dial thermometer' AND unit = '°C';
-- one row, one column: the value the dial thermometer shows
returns 175 °C
